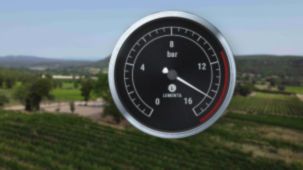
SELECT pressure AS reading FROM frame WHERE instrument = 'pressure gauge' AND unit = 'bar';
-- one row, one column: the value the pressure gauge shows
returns 14.5 bar
